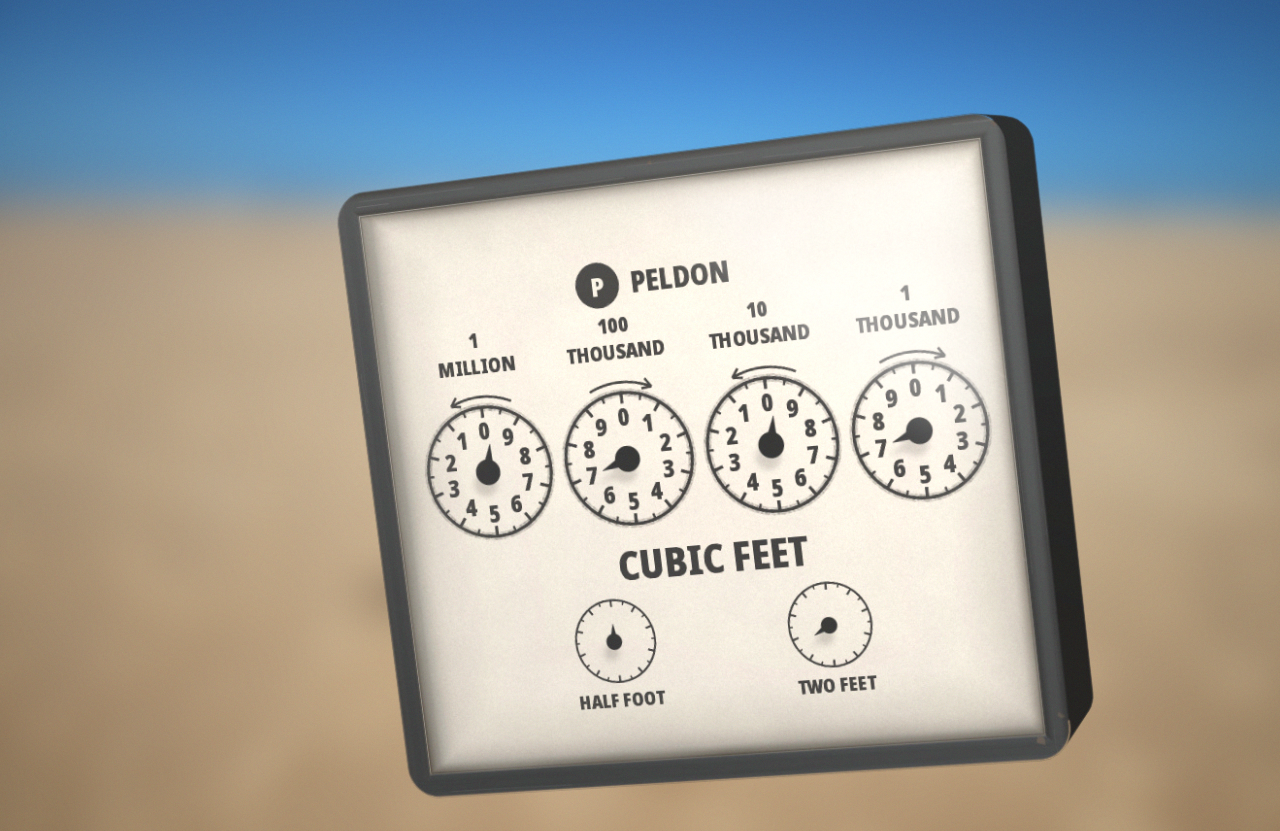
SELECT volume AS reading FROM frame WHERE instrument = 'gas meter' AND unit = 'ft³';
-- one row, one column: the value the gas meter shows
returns 969700 ft³
